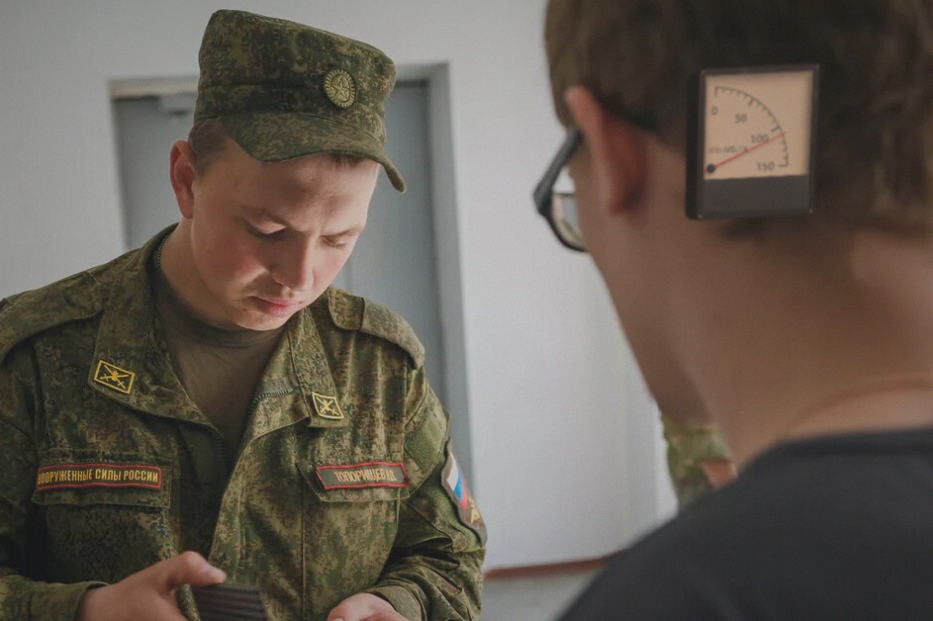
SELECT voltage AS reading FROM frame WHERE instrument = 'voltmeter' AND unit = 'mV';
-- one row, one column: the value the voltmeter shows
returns 110 mV
